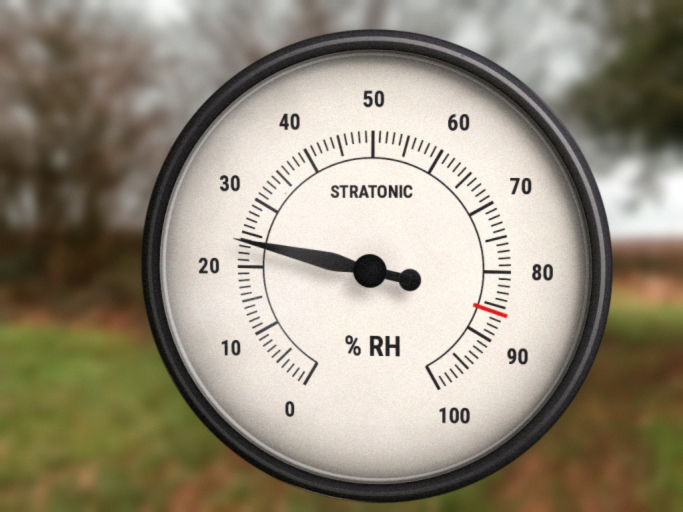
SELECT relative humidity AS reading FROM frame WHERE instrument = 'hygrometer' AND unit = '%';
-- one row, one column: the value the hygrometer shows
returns 24 %
